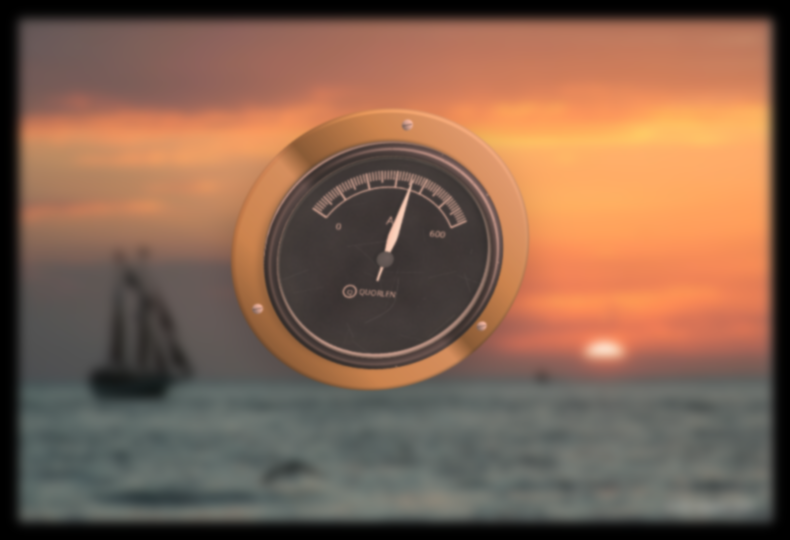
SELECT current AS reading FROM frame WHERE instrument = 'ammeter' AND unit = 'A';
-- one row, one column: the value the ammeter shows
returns 350 A
